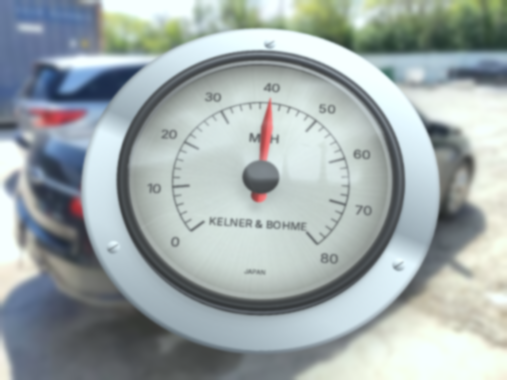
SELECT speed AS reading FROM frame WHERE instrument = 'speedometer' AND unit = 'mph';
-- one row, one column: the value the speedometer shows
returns 40 mph
